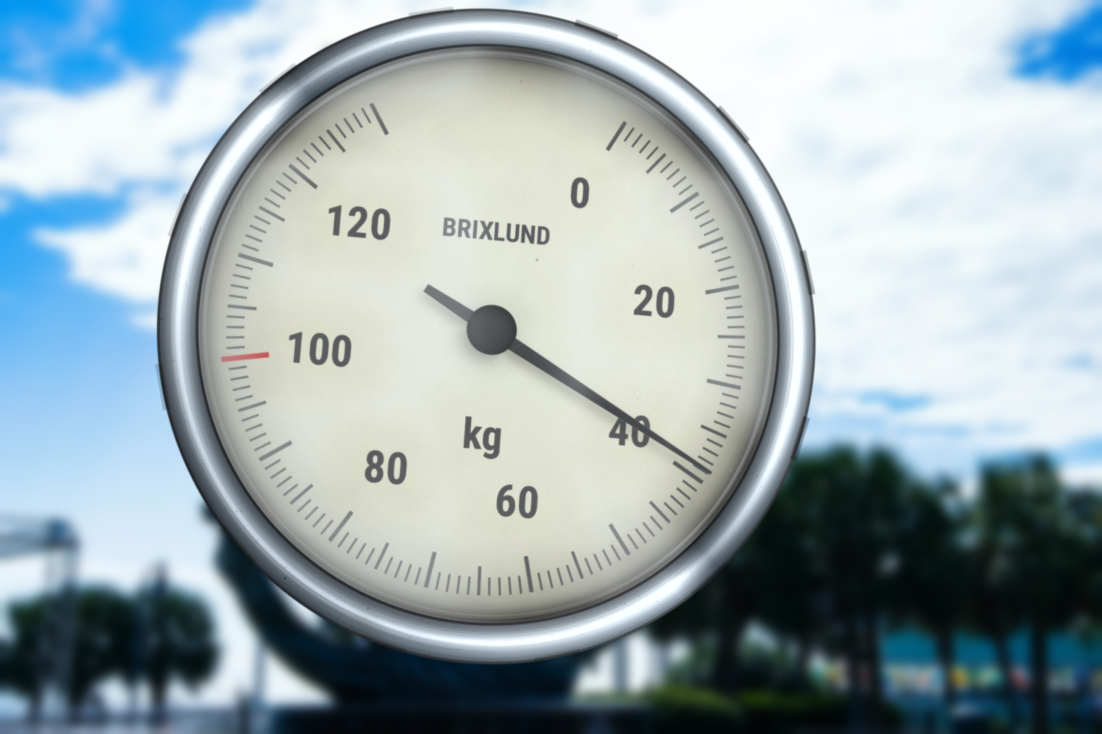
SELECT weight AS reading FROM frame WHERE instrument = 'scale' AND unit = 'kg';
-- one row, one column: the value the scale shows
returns 39 kg
